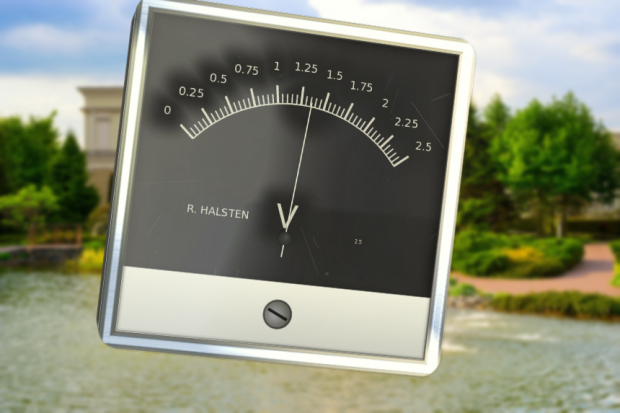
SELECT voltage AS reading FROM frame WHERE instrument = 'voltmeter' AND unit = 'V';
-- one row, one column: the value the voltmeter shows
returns 1.35 V
